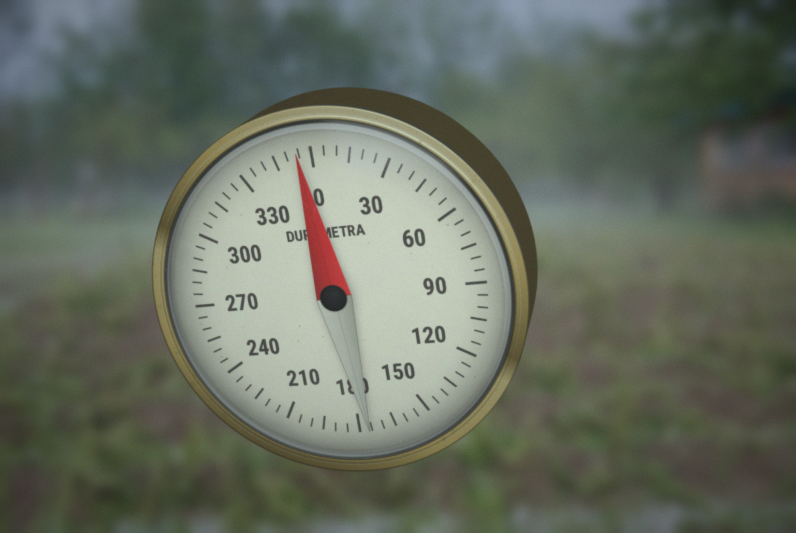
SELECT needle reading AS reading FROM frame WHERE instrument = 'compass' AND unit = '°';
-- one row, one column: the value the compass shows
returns 355 °
